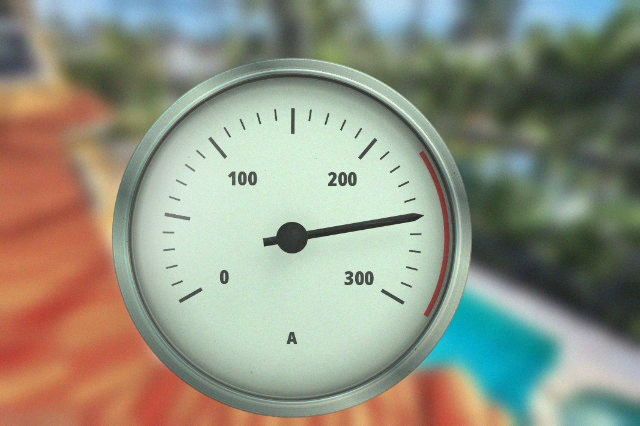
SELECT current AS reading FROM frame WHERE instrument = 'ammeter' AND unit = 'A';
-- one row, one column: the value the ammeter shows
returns 250 A
